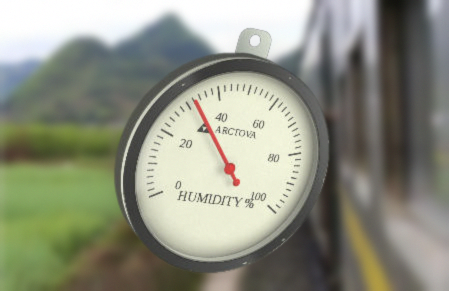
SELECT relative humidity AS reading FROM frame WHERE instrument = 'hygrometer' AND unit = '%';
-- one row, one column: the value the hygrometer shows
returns 32 %
